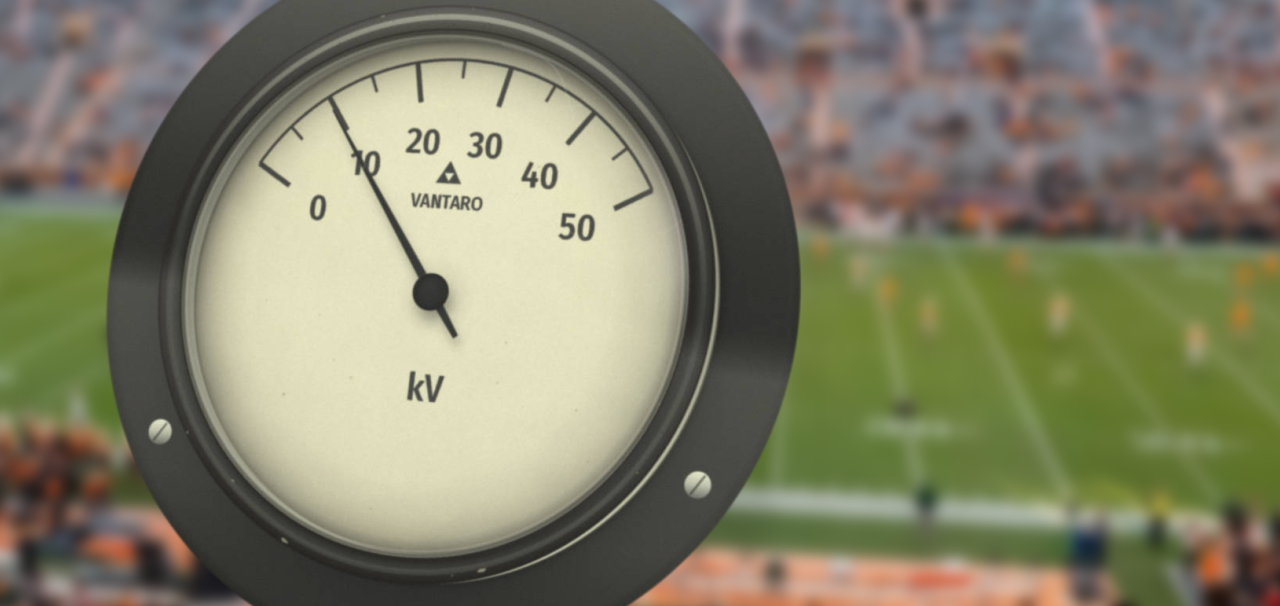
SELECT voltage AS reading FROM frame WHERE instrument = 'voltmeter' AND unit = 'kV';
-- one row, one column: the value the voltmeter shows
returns 10 kV
